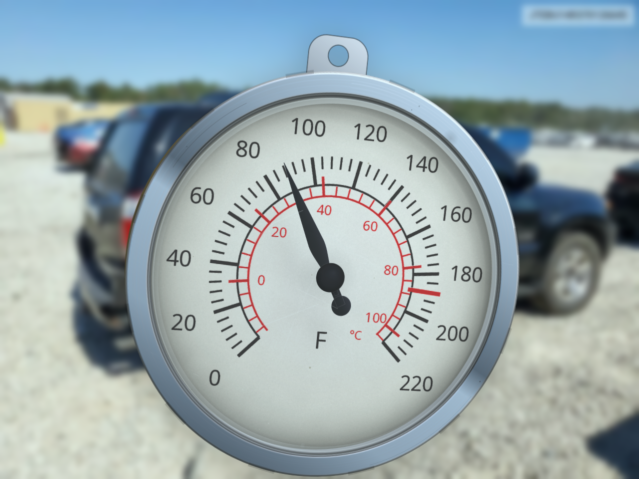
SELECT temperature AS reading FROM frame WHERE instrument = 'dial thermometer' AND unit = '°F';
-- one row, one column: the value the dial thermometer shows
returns 88 °F
